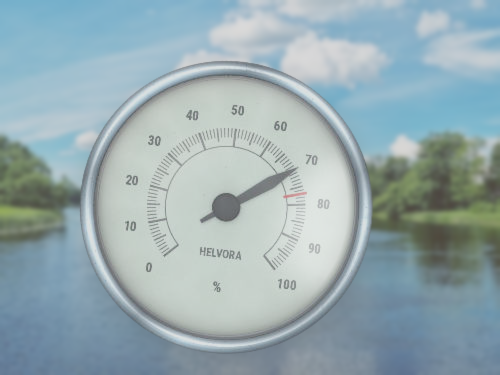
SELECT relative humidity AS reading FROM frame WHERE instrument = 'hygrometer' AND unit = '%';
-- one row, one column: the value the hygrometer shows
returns 70 %
